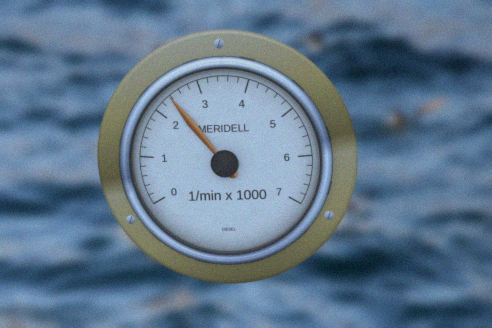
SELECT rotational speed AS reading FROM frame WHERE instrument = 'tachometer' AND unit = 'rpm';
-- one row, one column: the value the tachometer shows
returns 2400 rpm
